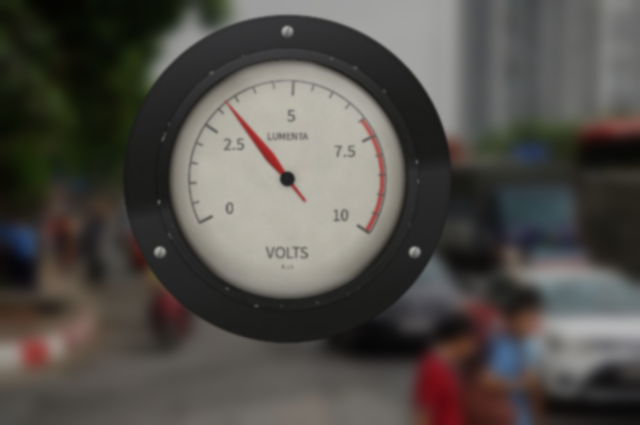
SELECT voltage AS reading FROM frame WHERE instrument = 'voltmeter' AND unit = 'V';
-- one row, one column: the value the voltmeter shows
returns 3.25 V
